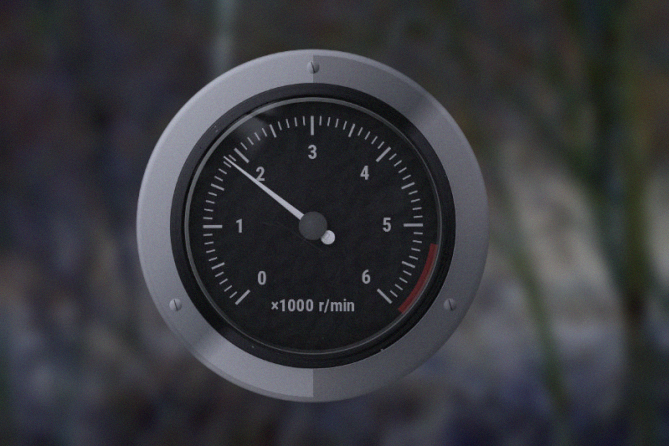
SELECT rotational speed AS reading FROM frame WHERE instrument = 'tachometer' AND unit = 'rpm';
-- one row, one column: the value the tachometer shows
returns 1850 rpm
